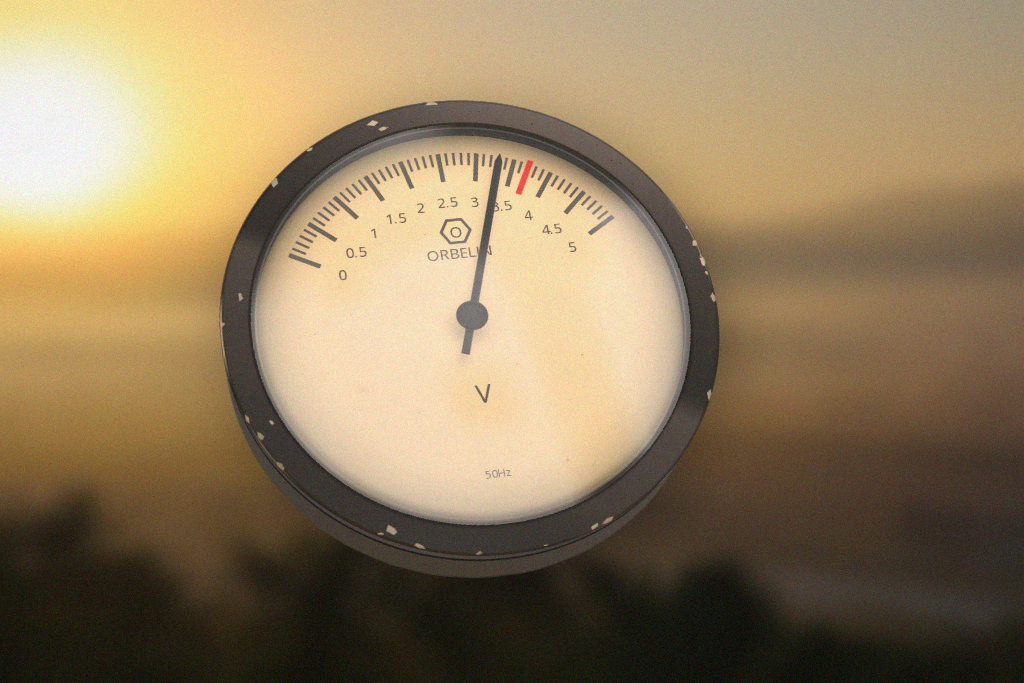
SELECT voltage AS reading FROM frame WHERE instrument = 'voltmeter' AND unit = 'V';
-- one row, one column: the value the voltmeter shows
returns 3.3 V
